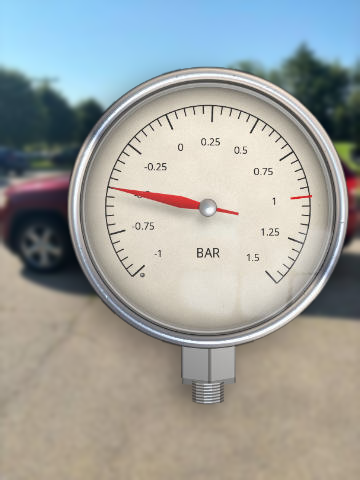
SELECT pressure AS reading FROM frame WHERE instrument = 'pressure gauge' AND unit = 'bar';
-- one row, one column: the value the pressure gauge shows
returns -0.5 bar
